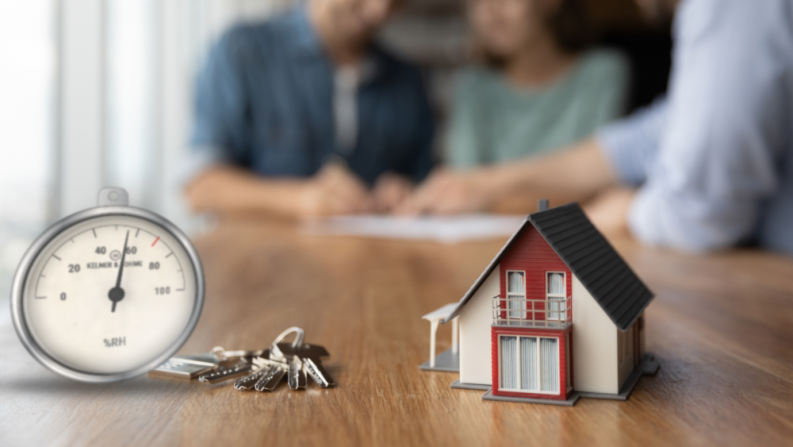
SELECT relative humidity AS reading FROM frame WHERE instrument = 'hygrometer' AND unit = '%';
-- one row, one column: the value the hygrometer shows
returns 55 %
